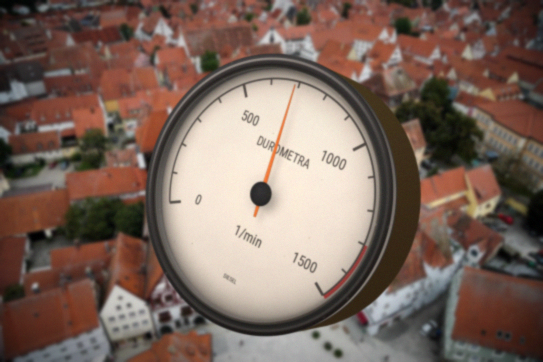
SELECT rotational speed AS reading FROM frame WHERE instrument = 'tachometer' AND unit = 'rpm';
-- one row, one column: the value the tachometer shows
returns 700 rpm
